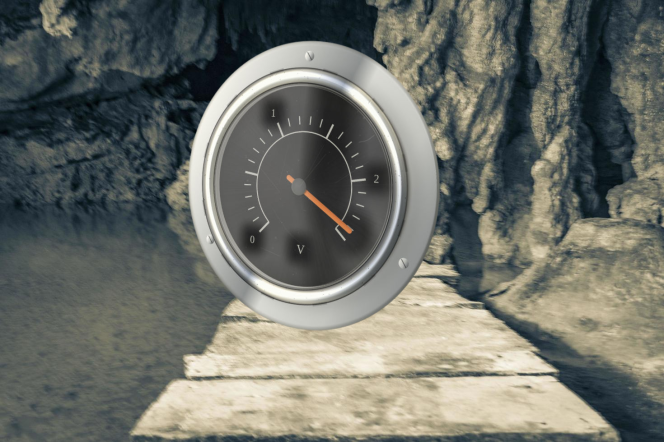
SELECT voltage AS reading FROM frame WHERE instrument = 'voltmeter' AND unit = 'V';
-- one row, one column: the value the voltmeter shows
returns 2.4 V
